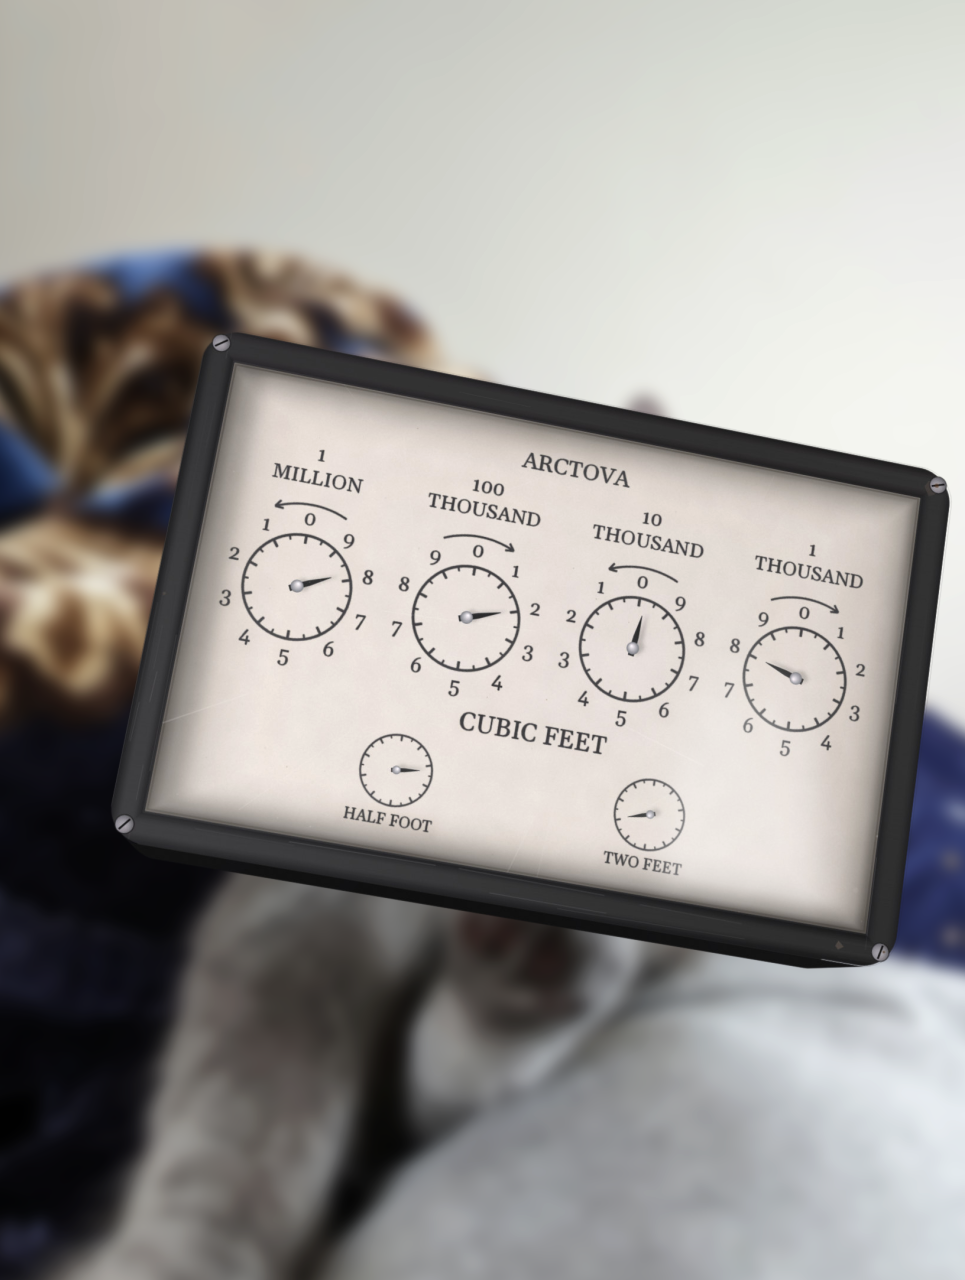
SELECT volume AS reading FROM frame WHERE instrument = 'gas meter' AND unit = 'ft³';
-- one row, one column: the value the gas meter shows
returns 819800 ft³
